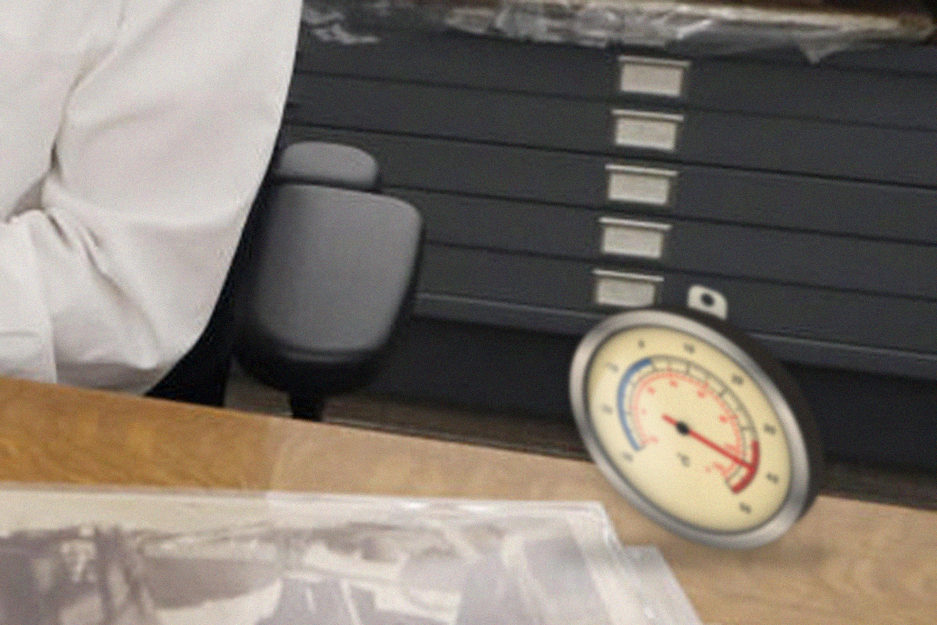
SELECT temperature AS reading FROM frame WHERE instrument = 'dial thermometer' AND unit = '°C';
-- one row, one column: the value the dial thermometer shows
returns 40 °C
